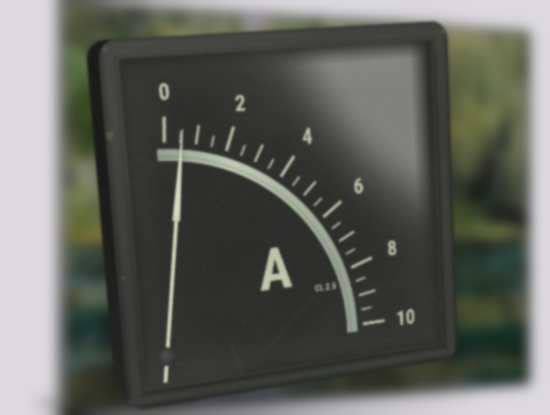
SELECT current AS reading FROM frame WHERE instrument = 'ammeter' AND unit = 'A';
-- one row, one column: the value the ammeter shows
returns 0.5 A
